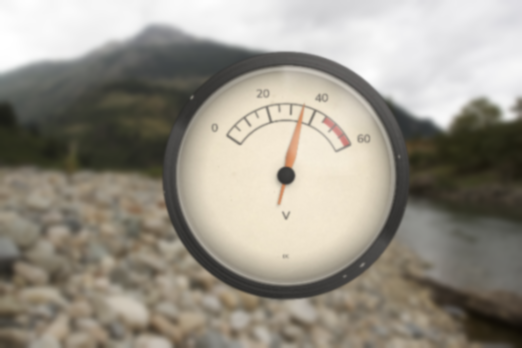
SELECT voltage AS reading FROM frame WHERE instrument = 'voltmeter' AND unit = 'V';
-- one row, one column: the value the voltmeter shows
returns 35 V
